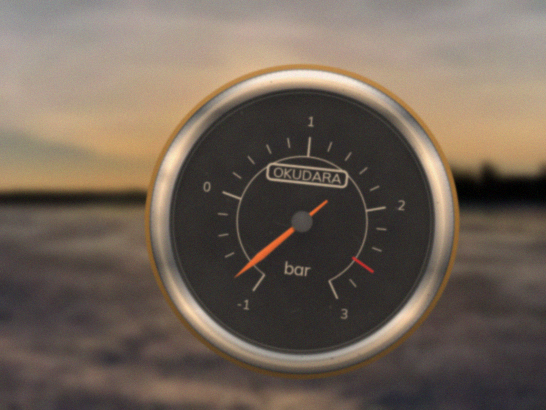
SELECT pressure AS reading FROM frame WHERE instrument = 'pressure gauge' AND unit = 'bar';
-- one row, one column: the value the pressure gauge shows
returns -0.8 bar
